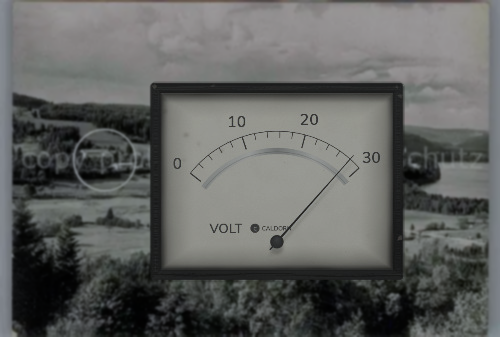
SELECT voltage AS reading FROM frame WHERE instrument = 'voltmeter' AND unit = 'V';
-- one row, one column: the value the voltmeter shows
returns 28 V
